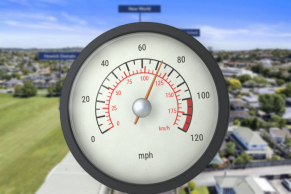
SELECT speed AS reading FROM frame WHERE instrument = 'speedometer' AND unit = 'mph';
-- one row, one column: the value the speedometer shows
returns 72.5 mph
